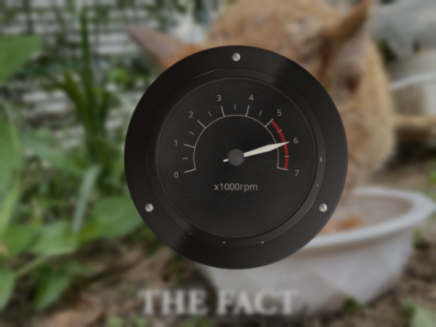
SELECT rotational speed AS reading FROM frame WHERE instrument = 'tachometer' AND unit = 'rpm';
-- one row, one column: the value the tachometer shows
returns 6000 rpm
